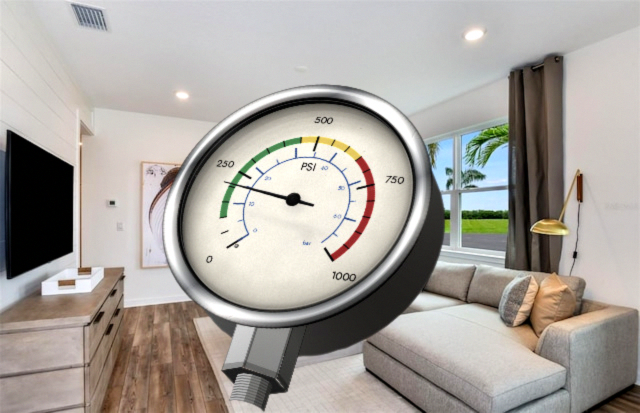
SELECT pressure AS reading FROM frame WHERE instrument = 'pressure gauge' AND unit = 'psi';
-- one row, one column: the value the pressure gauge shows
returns 200 psi
